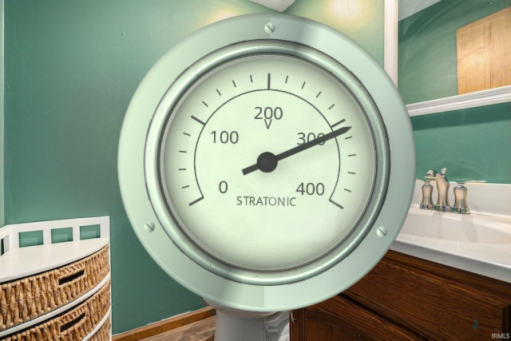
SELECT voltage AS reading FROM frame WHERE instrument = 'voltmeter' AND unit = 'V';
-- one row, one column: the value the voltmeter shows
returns 310 V
